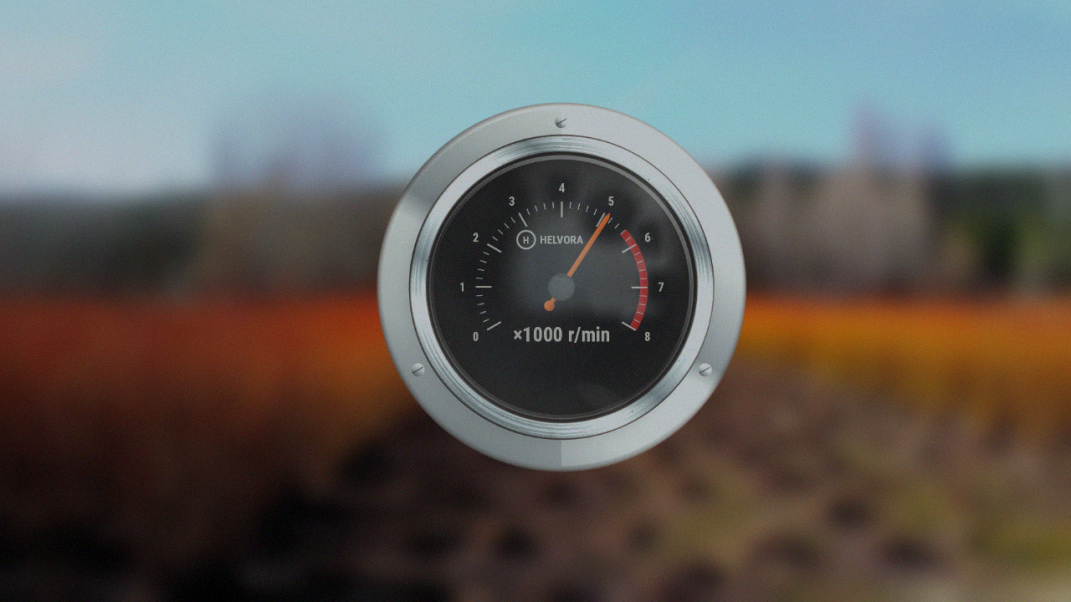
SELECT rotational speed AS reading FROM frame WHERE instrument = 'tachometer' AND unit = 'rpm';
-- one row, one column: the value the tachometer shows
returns 5100 rpm
